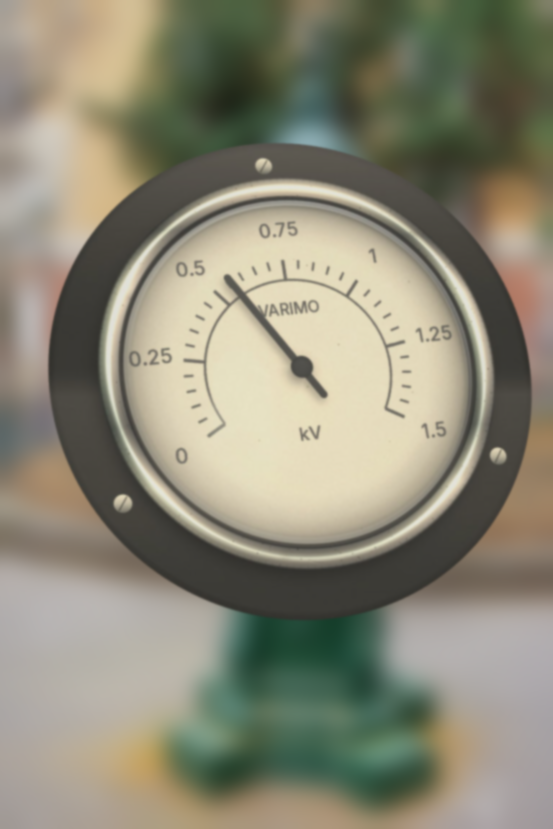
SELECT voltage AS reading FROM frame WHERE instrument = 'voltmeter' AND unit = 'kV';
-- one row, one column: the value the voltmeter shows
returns 0.55 kV
